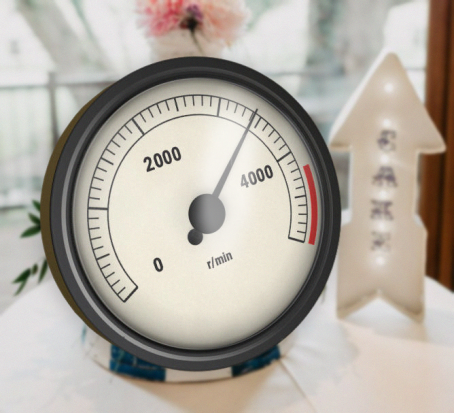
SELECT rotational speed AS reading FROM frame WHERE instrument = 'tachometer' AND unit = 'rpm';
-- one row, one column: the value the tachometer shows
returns 3400 rpm
